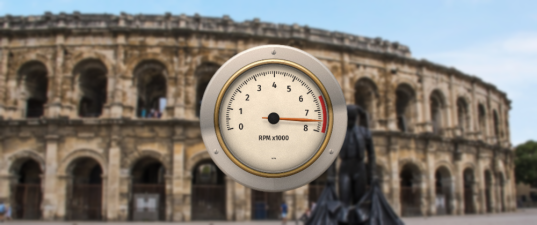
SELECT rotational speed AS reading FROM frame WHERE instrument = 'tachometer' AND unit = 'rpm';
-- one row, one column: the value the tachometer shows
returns 7500 rpm
